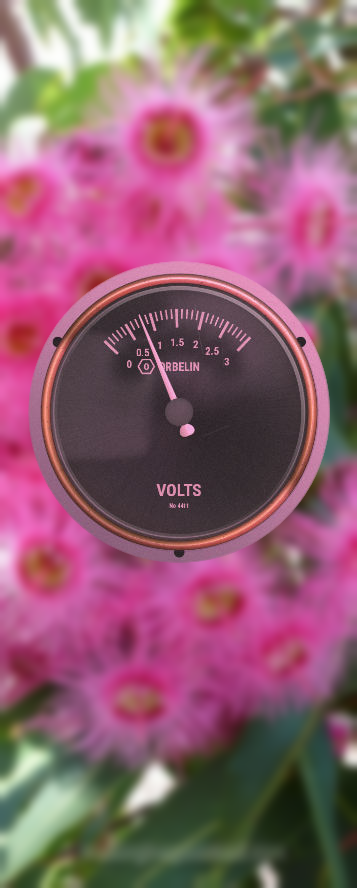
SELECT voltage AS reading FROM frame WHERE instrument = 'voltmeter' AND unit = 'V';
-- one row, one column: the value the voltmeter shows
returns 0.8 V
